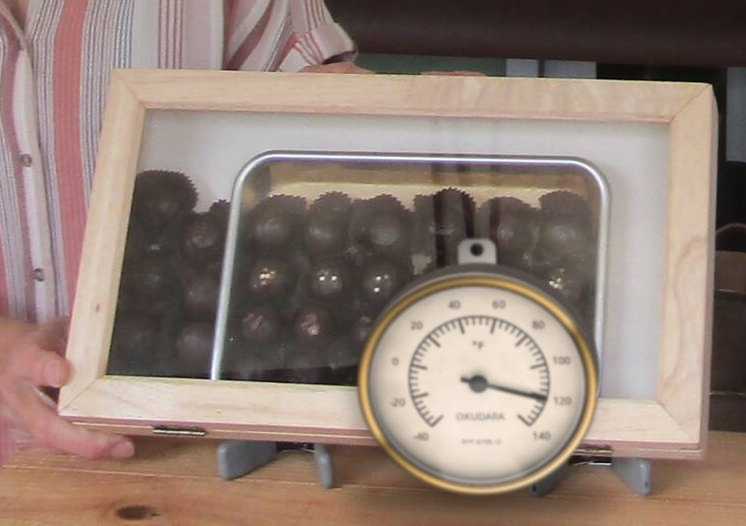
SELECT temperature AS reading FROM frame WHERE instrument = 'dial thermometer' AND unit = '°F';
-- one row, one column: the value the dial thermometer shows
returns 120 °F
